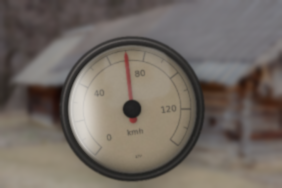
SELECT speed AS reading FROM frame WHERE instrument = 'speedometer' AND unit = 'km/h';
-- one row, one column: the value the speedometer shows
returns 70 km/h
